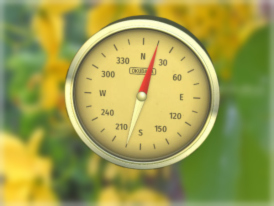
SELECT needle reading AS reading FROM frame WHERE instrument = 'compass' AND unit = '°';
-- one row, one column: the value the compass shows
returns 15 °
